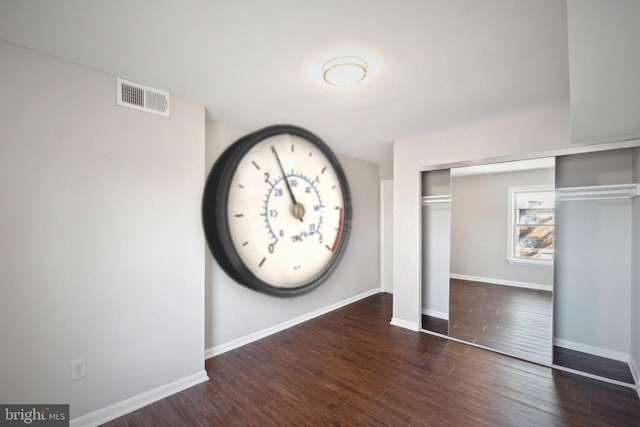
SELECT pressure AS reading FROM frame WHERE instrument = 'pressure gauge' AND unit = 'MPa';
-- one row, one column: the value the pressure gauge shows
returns 2.5 MPa
